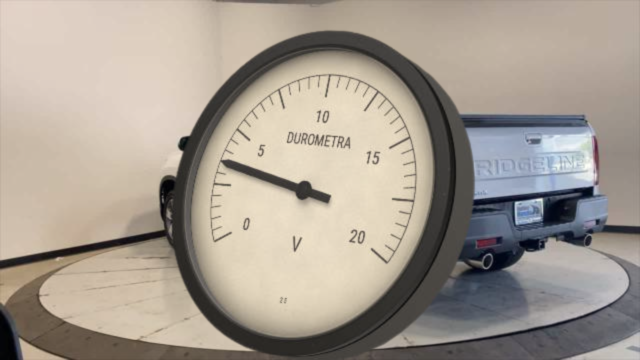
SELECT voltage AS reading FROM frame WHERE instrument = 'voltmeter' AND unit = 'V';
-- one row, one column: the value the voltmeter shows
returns 3.5 V
